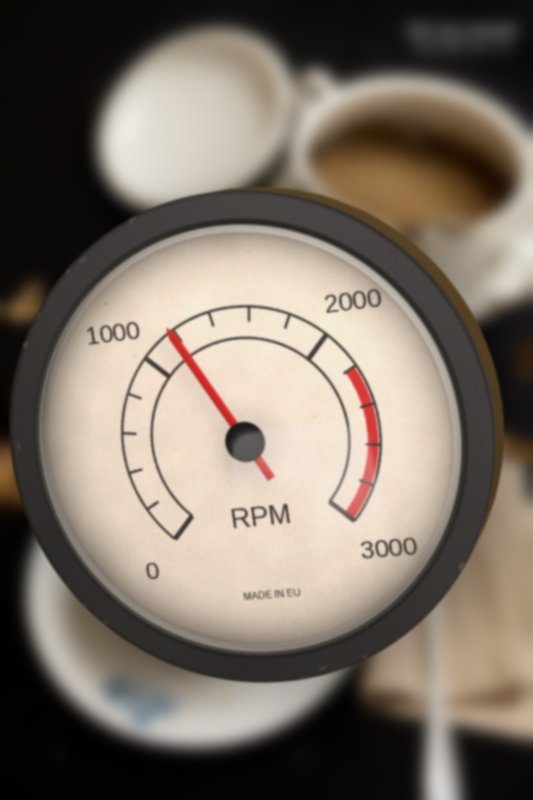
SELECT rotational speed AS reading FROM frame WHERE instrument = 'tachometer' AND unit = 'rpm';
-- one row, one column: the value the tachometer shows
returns 1200 rpm
